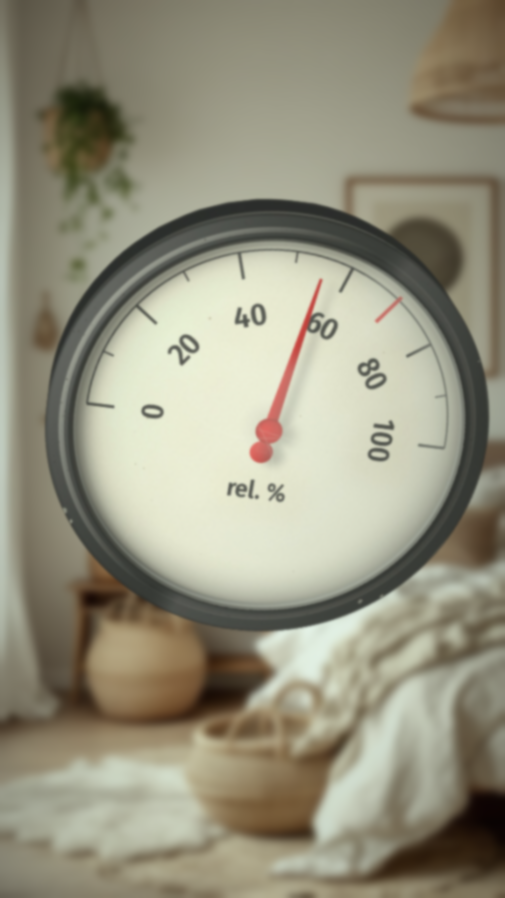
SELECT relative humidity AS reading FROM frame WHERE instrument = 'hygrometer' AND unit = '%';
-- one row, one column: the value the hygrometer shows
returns 55 %
